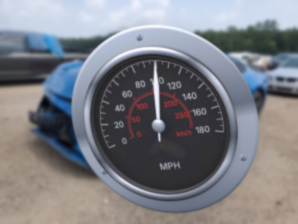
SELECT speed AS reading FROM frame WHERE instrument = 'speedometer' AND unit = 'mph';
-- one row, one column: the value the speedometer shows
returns 100 mph
